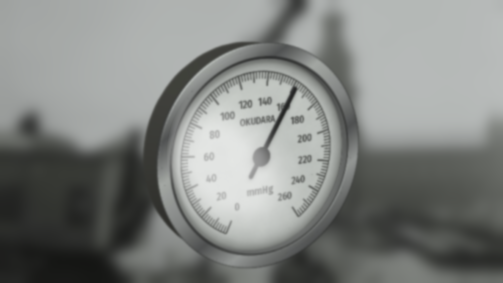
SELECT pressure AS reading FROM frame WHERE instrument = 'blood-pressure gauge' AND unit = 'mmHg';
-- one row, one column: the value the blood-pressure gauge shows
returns 160 mmHg
